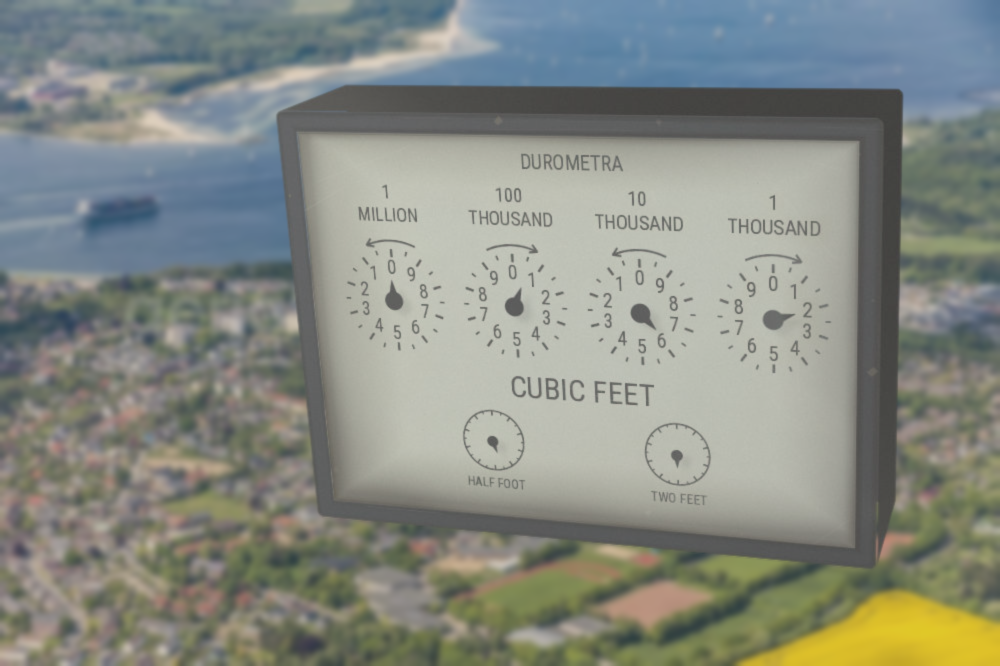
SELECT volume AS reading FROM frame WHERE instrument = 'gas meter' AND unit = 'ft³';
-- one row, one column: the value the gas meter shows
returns 6200 ft³
